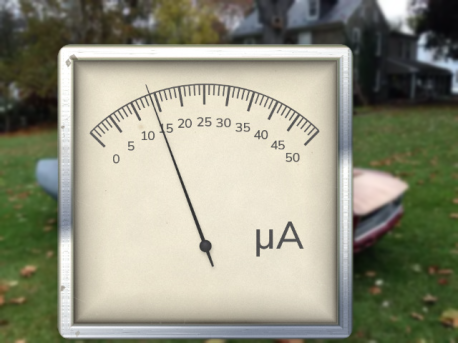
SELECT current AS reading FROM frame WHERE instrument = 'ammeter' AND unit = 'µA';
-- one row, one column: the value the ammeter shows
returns 14 µA
